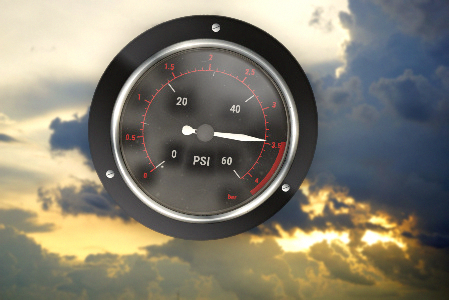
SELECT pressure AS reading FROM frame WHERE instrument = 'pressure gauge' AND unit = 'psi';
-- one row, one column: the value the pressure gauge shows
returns 50 psi
